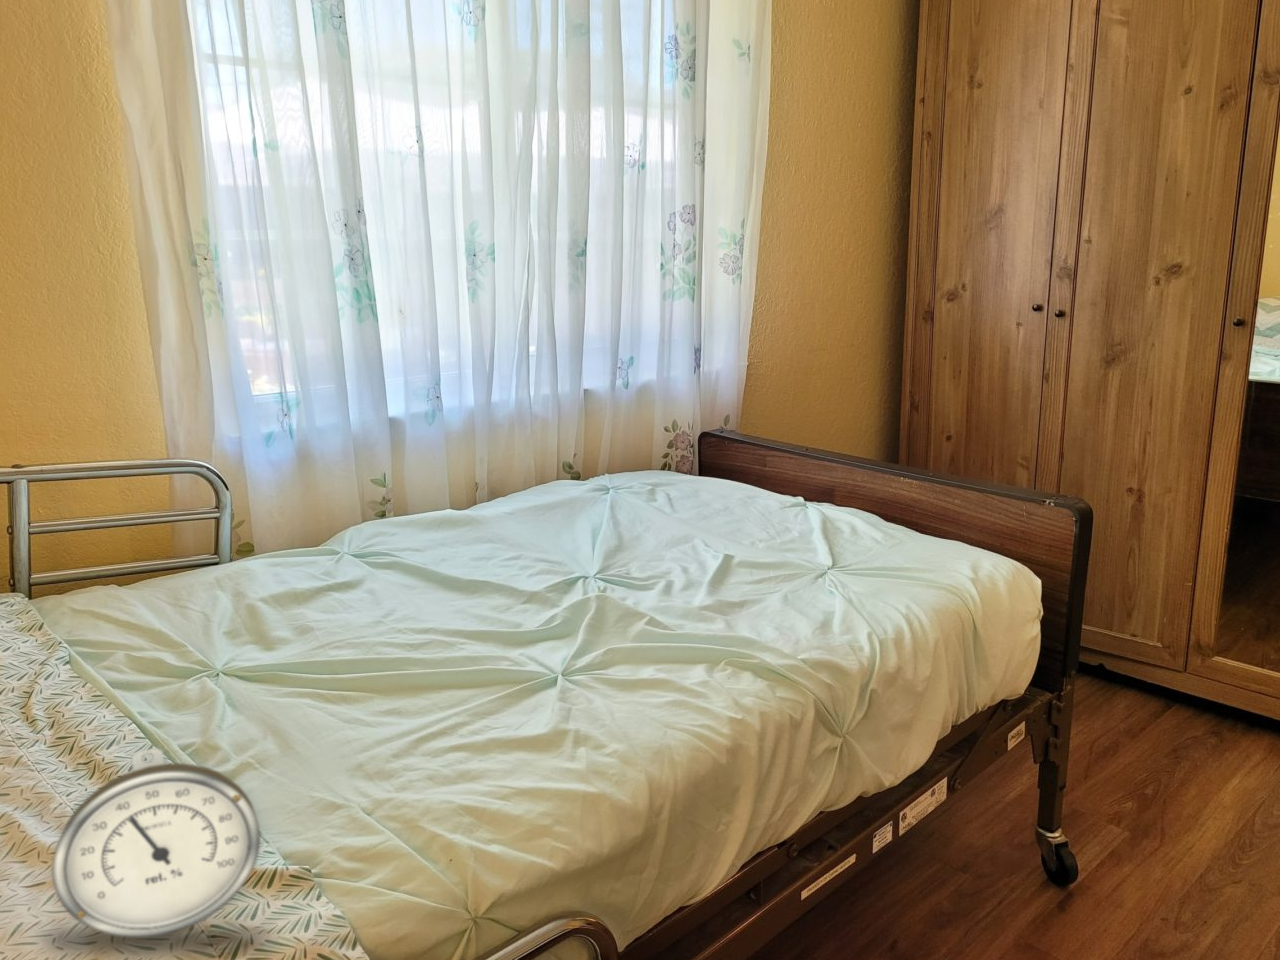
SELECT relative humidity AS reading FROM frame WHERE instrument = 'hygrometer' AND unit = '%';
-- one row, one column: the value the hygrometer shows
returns 40 %
